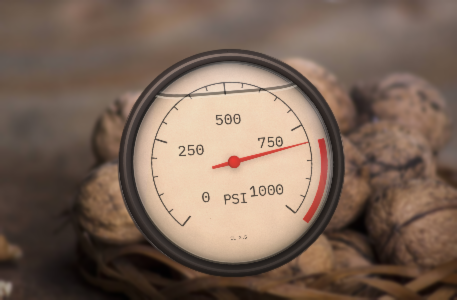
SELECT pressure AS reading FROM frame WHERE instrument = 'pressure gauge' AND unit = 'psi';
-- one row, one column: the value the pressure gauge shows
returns 800 psi
